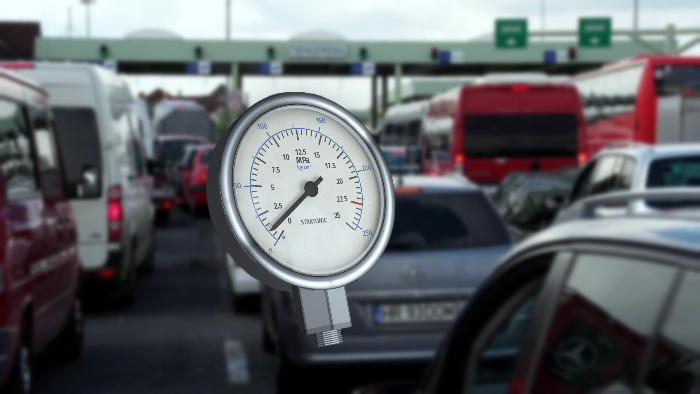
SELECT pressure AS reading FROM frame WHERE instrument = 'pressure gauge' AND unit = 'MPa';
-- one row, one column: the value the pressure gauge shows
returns 1 MPa
